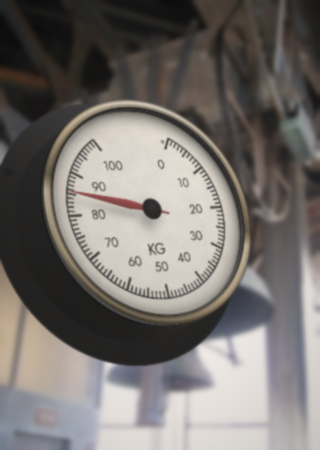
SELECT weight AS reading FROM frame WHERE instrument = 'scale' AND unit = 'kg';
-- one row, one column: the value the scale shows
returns 85 kg
